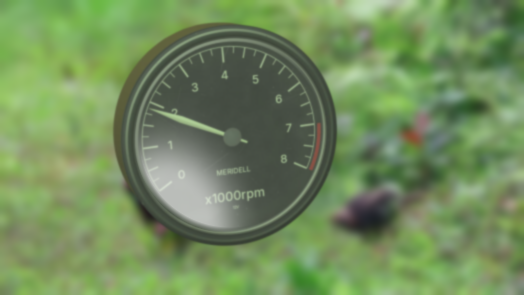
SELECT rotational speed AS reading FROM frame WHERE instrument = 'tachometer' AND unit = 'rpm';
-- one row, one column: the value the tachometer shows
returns 1875 rpm
